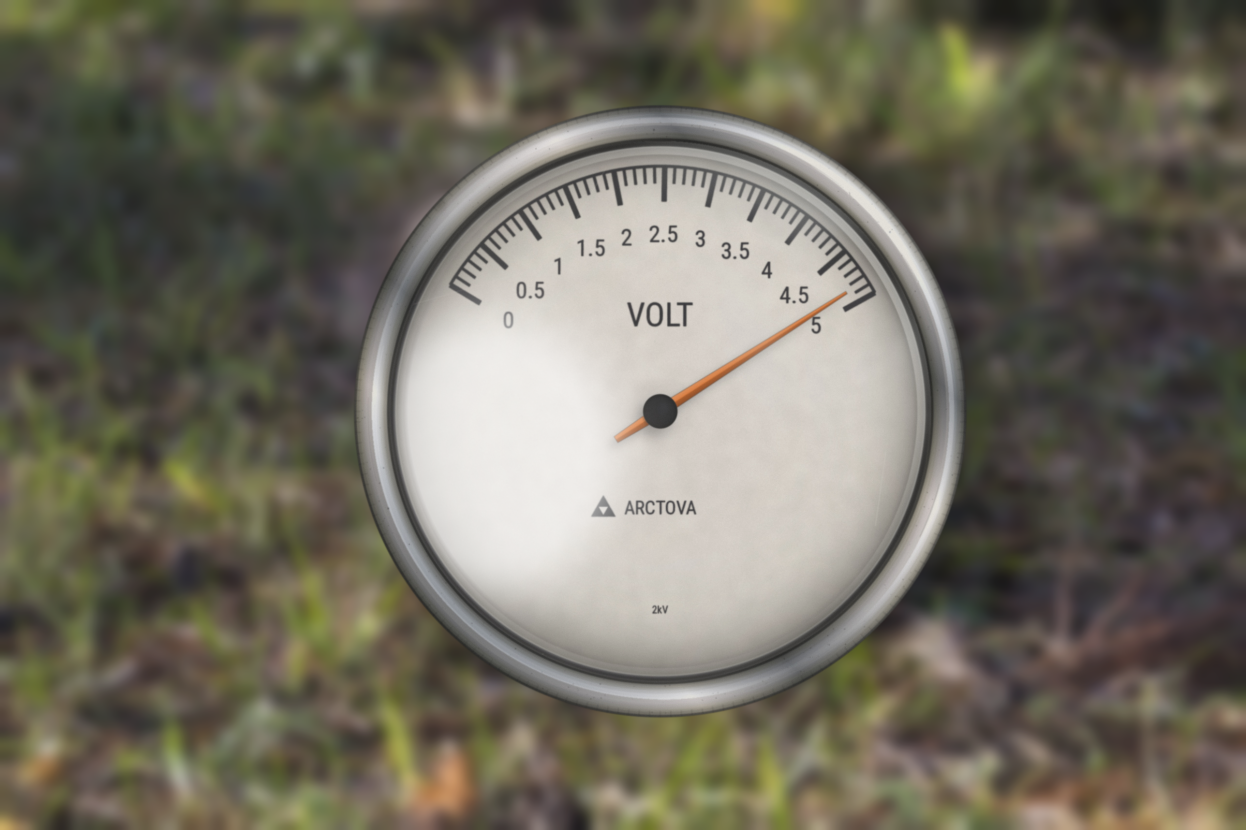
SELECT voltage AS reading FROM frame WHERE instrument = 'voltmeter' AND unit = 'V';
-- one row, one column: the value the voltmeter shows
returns 4.85 V
